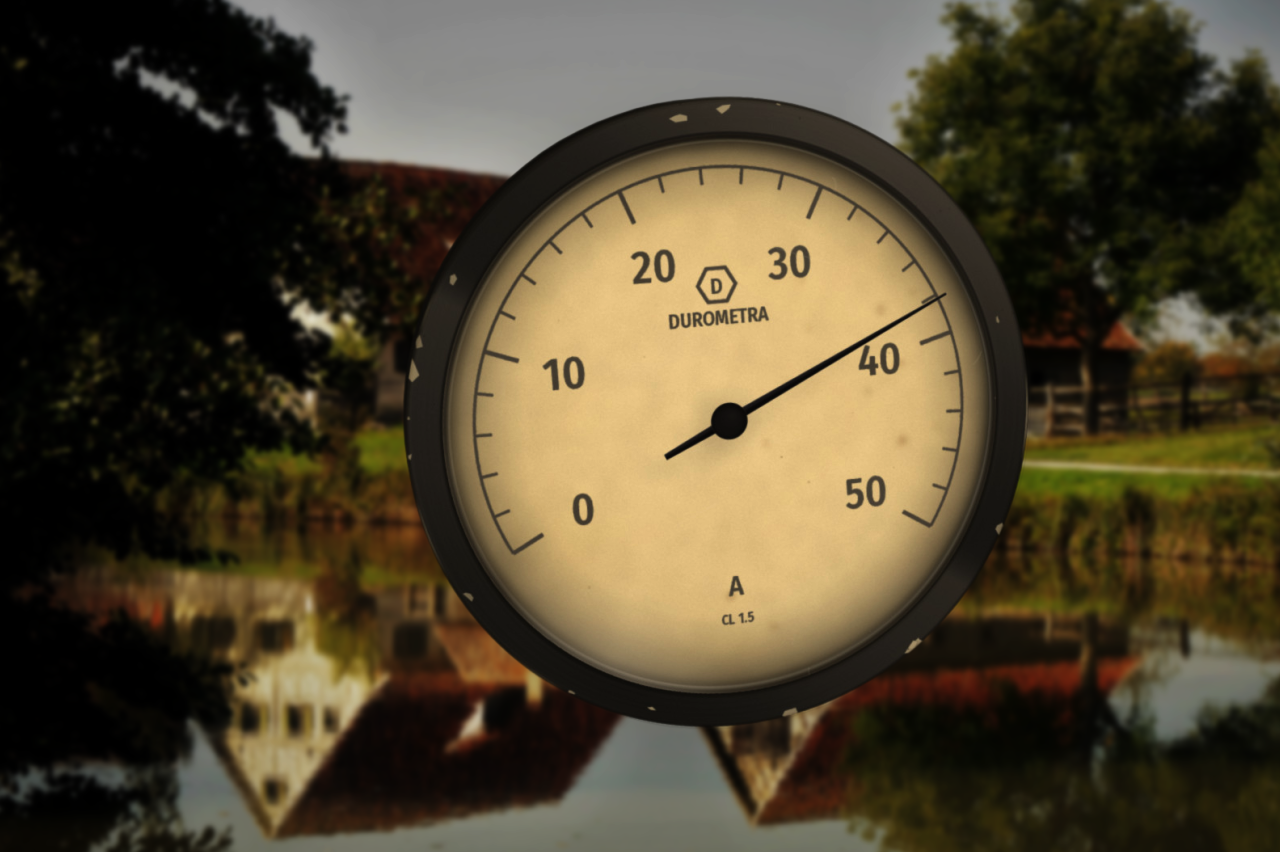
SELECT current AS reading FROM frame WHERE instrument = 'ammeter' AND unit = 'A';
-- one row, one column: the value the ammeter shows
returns 38 A
